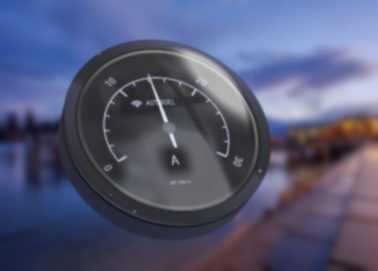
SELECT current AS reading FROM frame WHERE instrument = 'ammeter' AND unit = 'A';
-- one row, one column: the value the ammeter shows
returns 14 A
